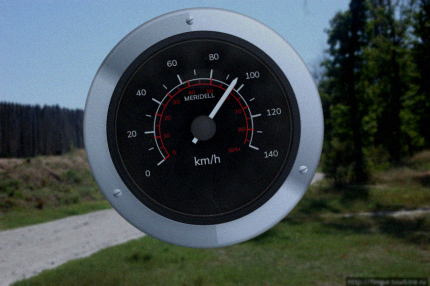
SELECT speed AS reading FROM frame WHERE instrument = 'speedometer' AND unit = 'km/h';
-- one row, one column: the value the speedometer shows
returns 95 km/h
